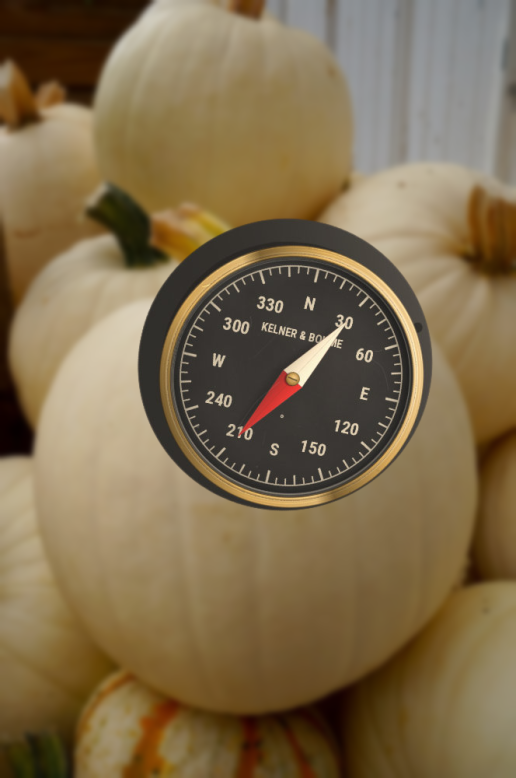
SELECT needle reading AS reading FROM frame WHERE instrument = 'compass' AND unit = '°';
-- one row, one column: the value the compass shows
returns 210 °
